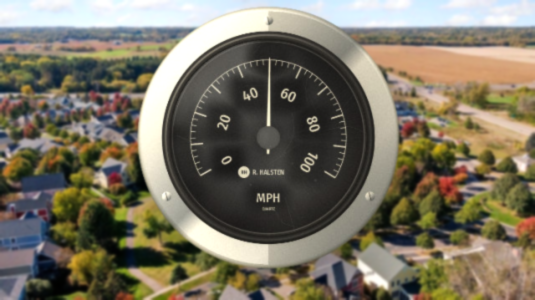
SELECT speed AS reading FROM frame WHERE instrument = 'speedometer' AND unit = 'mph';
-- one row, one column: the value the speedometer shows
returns 50 mph
